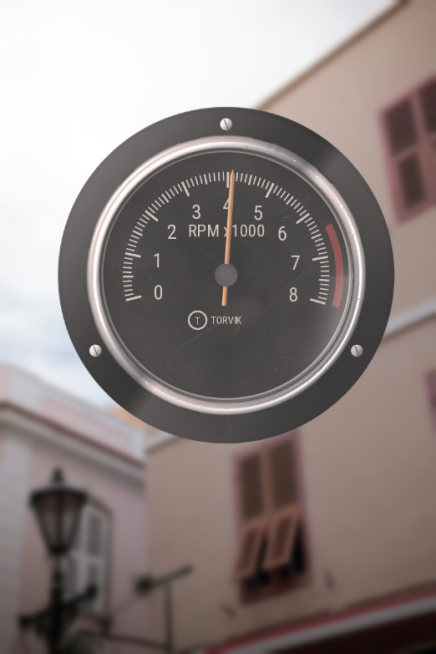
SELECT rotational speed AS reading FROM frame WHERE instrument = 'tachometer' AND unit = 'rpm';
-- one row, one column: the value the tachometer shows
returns 4100 rpm
